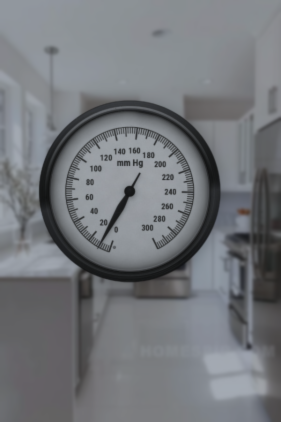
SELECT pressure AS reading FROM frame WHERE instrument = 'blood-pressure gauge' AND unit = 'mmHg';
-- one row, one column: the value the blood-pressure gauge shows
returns 10 mmHg
